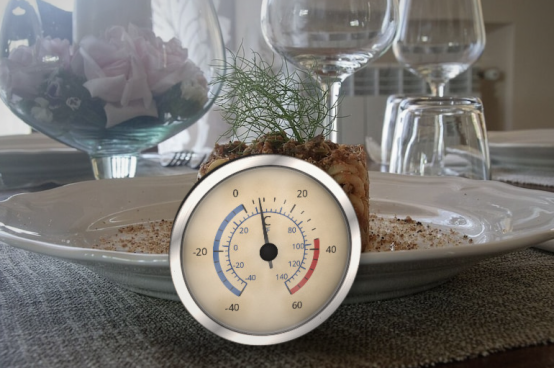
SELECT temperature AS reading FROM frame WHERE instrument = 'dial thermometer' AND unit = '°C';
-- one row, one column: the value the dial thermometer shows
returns 6 °C
